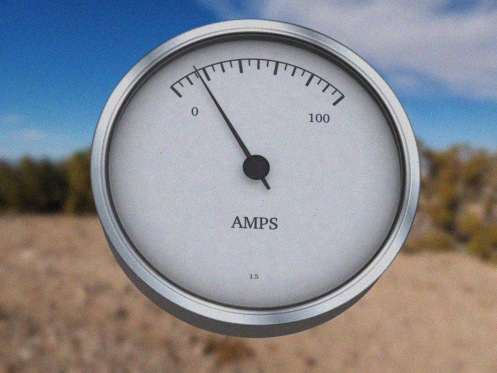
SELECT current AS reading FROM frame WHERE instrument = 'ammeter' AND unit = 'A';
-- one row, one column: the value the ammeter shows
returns 15 A
